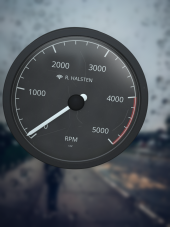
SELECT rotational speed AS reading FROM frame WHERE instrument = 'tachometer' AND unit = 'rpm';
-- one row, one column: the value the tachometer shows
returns 100 rpm
